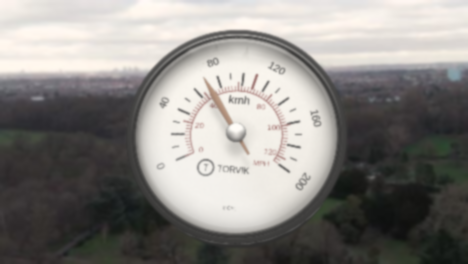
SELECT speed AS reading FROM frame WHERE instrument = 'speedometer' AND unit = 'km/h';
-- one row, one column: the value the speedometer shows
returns 70 km/h
